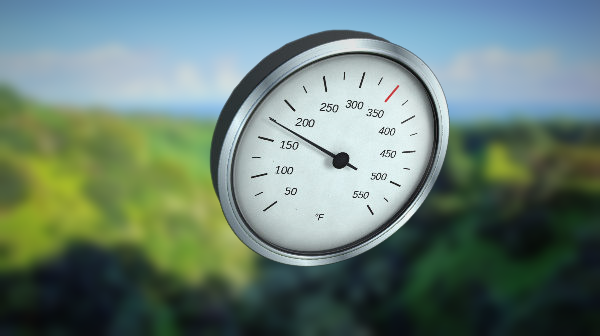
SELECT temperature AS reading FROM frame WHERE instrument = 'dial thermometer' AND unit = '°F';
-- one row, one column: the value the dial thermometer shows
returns 175 °F
